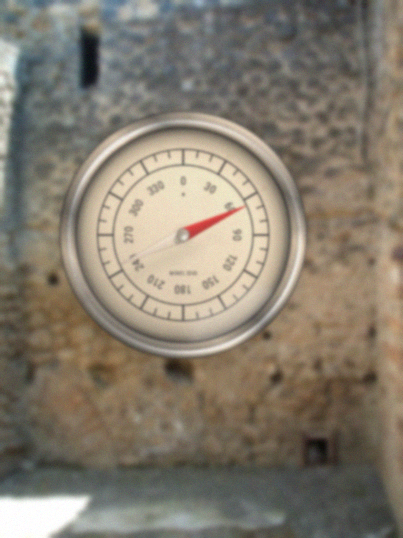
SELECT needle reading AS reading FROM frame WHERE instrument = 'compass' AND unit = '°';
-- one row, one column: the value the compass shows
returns 65 °
